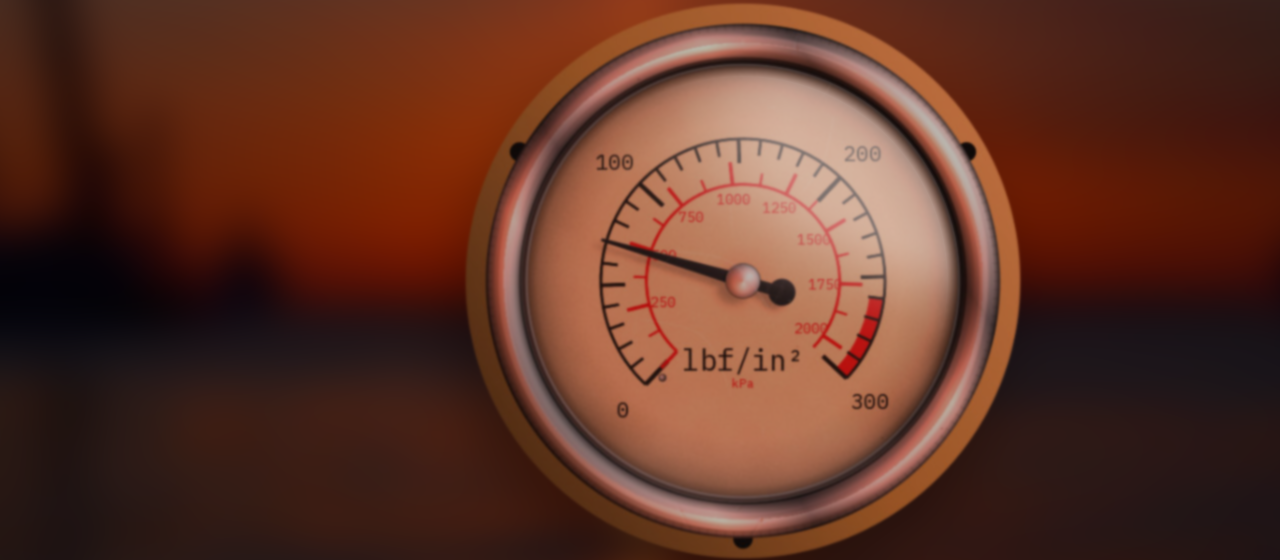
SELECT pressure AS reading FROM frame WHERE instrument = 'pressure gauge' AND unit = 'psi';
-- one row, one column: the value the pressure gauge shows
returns 70 psi
